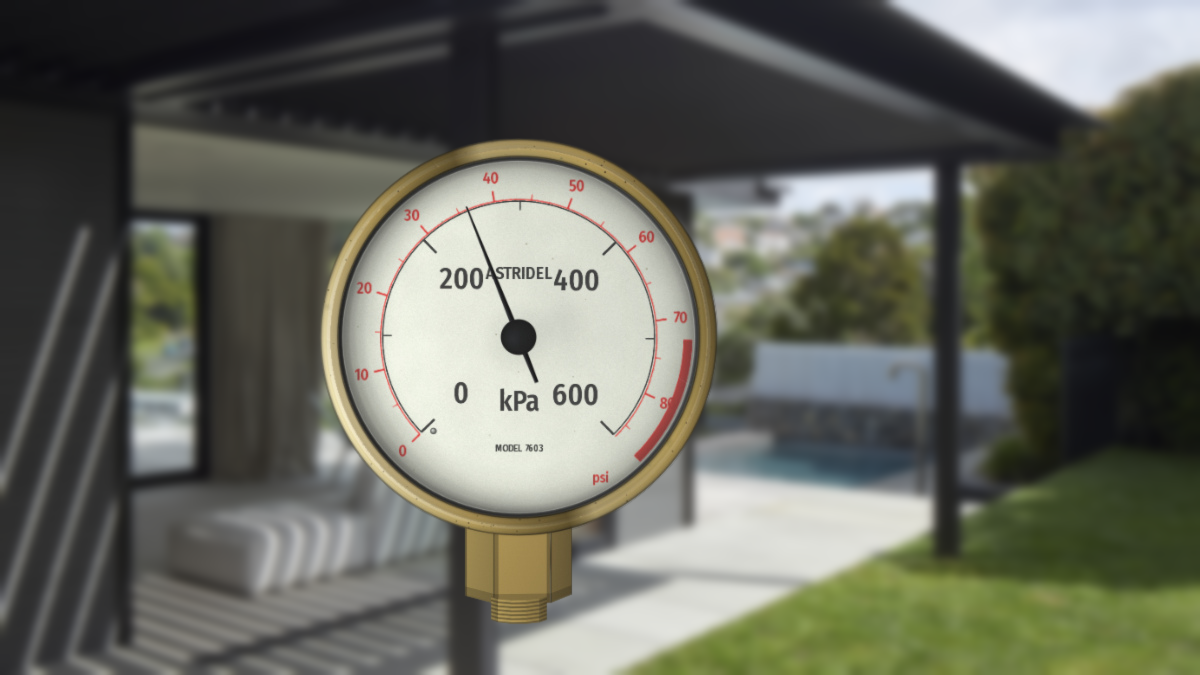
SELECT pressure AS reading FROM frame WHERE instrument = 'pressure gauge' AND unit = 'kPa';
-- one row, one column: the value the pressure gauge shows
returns 250 kPa
